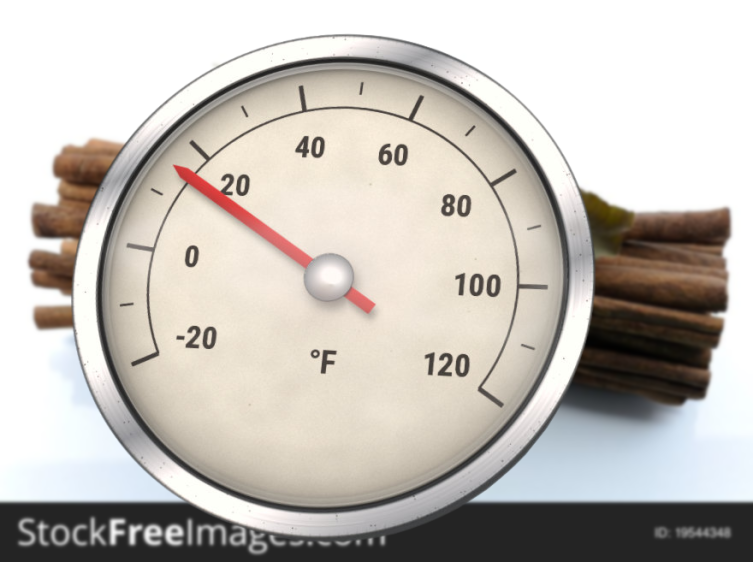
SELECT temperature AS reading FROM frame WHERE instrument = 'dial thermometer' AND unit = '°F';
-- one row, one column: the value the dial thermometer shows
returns 15 °F
